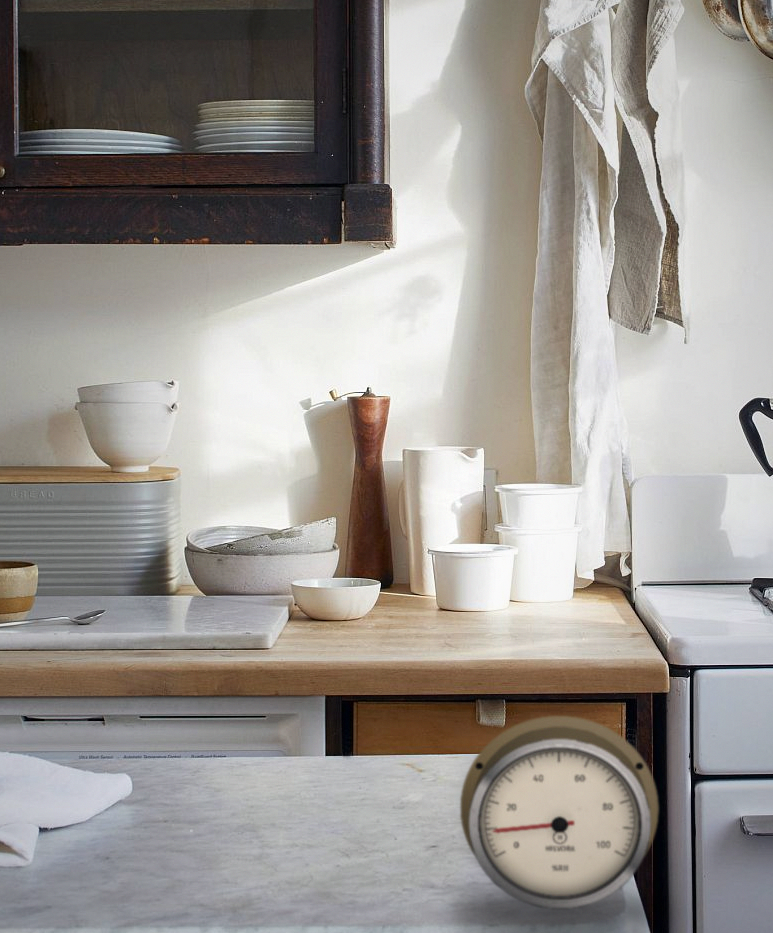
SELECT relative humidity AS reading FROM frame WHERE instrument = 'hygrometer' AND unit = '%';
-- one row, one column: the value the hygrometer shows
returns 10 %
